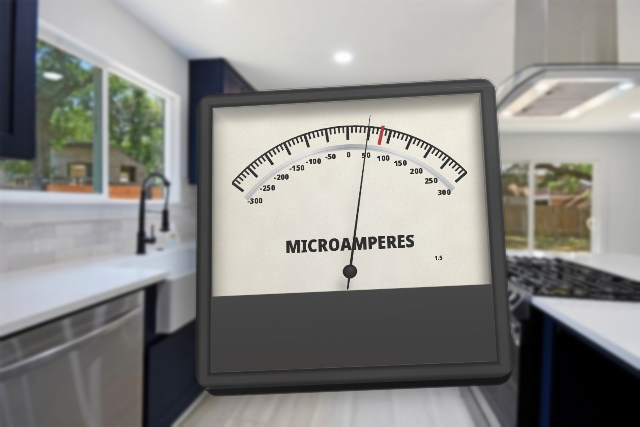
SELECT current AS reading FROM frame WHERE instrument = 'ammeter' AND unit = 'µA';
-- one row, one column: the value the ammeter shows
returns 50 µA
